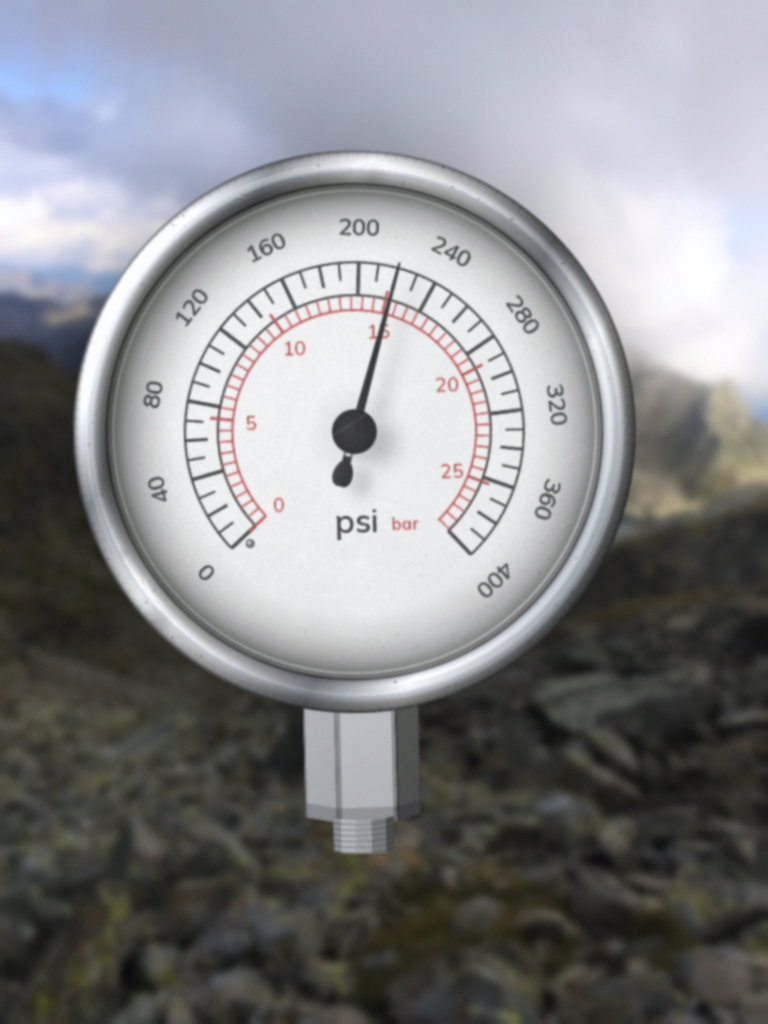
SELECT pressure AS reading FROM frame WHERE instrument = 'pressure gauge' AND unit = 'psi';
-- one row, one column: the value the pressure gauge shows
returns 220 psi
